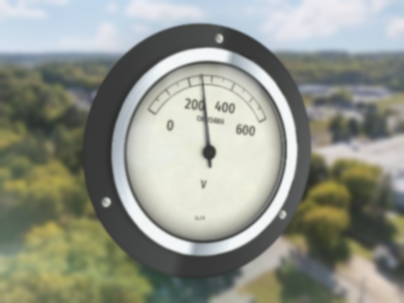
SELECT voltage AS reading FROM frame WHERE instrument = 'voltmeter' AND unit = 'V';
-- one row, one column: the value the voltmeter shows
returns 250 V
